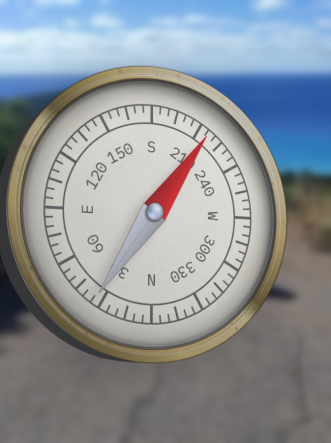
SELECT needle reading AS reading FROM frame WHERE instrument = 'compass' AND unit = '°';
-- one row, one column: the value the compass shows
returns 215 °
